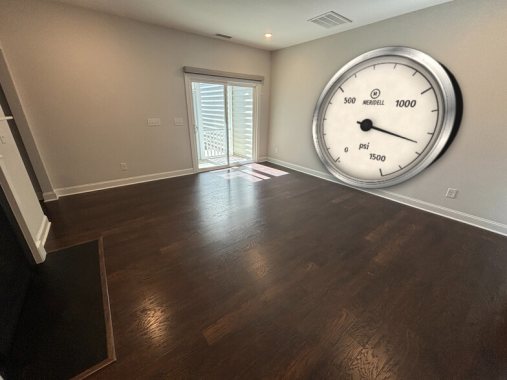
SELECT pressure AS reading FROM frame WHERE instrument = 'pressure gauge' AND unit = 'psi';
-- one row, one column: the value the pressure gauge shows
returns 1250 psi
